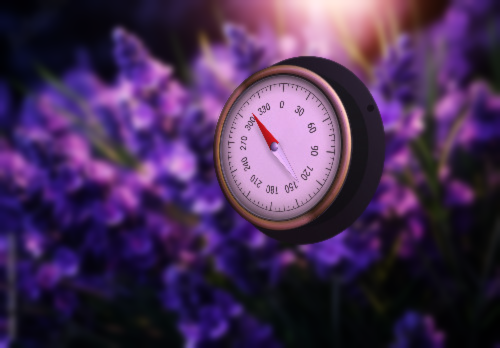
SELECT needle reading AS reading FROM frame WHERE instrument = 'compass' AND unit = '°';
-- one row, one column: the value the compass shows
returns 315 °
